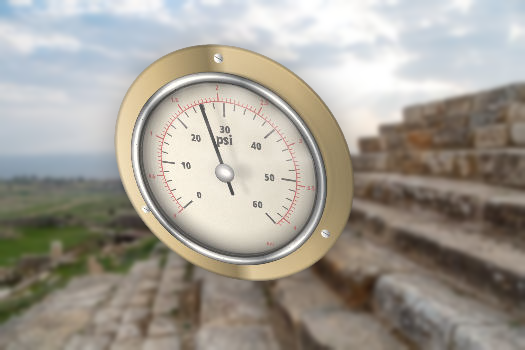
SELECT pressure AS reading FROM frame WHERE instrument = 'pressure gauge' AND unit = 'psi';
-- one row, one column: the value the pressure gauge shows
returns 26 psi
